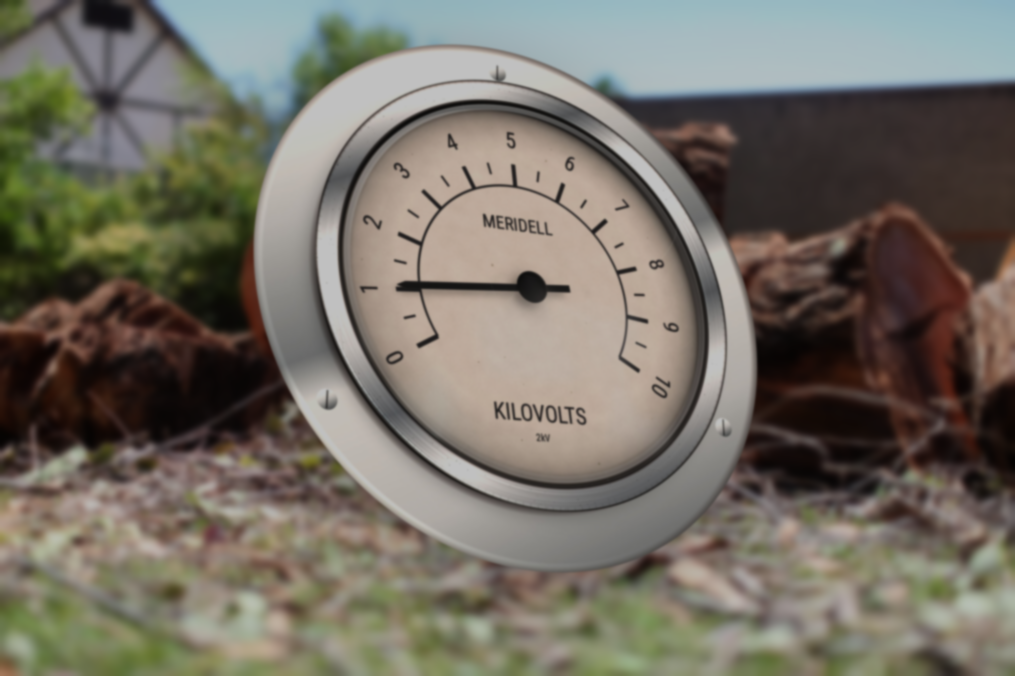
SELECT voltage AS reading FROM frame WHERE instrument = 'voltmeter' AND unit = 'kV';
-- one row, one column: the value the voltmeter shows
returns 1 kV
